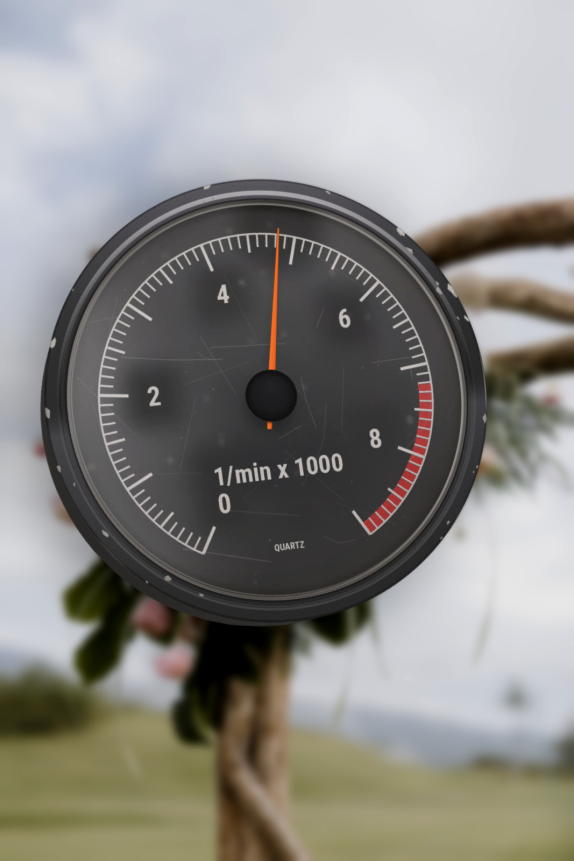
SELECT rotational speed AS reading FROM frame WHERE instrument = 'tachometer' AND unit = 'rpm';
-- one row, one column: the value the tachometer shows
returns 4800 rpm
